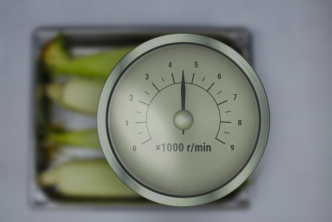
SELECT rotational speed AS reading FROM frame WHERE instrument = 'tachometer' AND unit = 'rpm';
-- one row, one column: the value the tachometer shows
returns 4500 rpm
